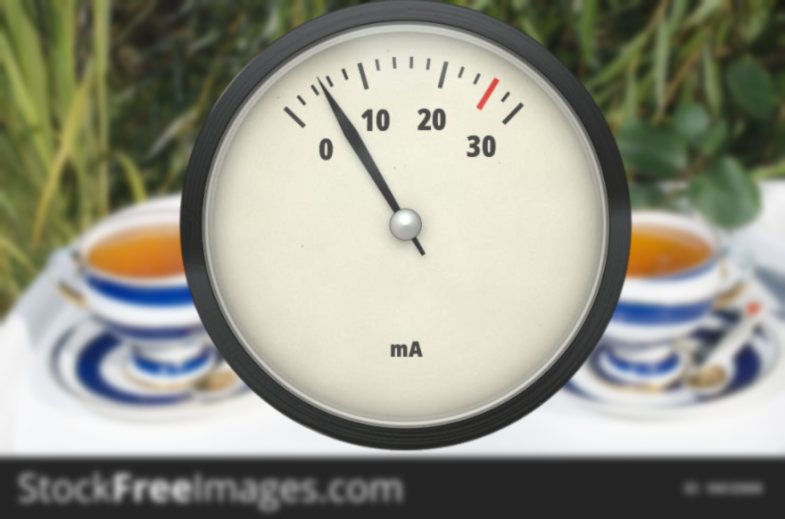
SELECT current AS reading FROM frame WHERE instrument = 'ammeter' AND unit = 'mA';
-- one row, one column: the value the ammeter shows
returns 5 mA
